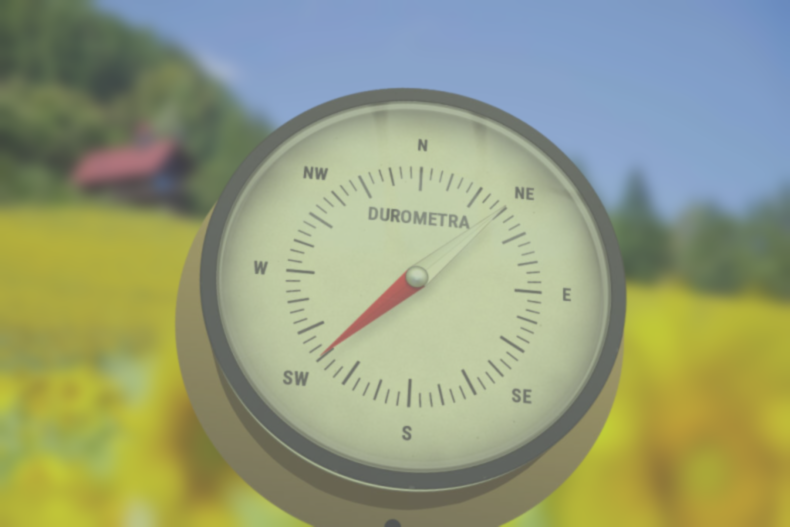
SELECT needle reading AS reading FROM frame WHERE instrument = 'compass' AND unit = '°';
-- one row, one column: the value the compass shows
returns 225 °
